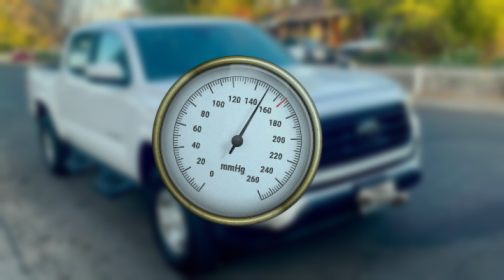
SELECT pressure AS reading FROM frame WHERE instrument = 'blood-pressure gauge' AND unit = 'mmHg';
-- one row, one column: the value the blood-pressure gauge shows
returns 150 mmHg
